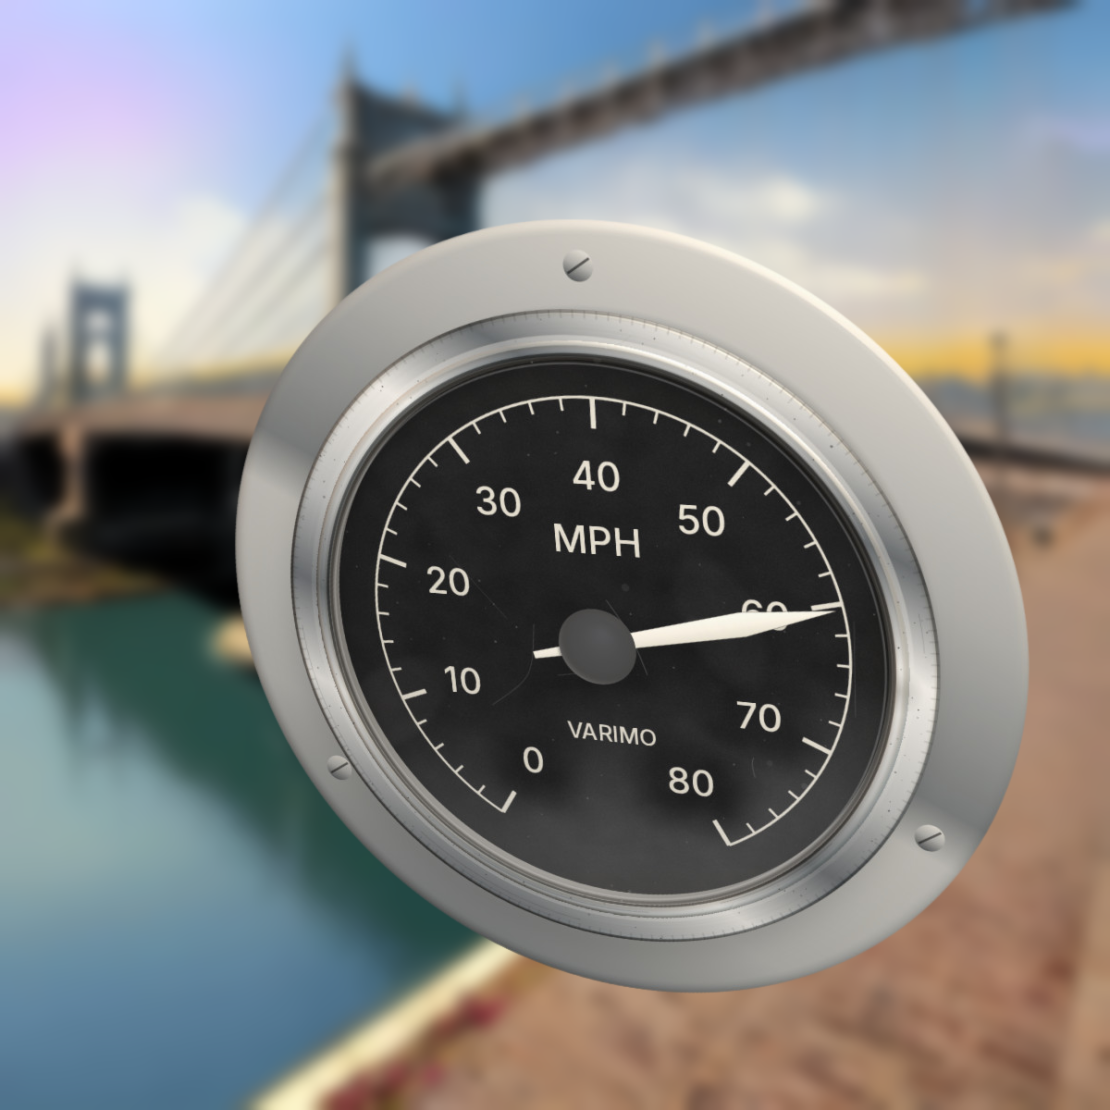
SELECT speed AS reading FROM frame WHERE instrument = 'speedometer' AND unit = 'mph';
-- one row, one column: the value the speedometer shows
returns 60 mph
